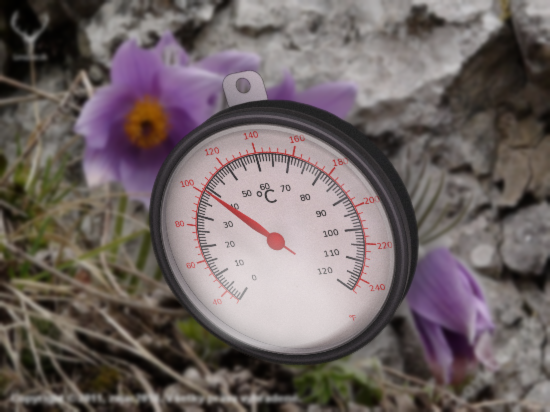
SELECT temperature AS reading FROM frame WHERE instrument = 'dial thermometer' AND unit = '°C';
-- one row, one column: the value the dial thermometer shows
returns 40 °C
